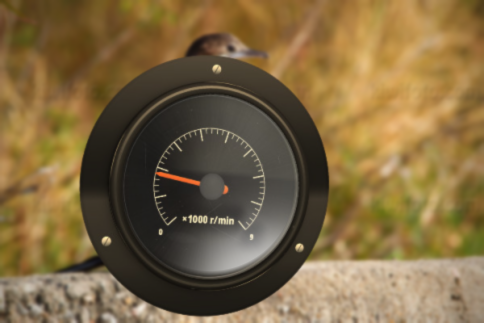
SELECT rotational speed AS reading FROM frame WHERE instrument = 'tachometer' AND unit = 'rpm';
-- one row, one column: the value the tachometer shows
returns 1800 rpm
